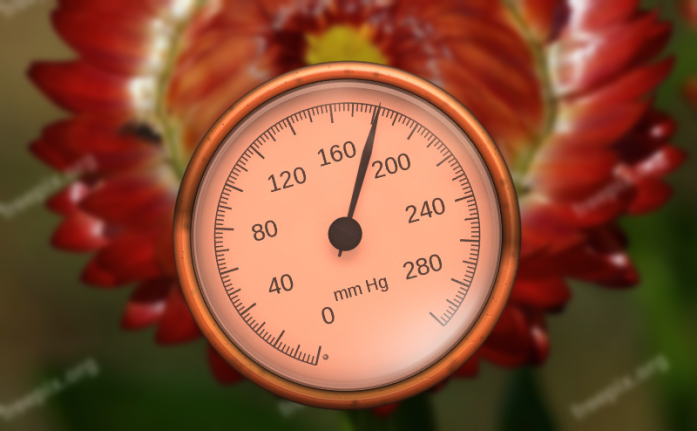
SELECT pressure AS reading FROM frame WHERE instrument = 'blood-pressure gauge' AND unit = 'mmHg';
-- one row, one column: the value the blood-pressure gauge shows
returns 182 mmHg
